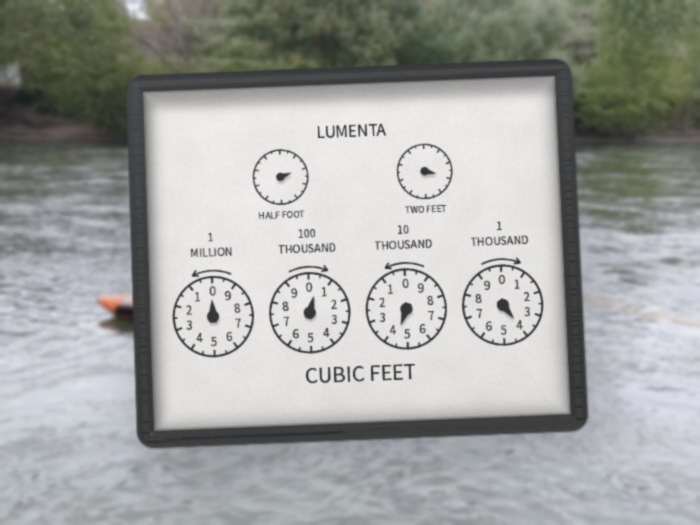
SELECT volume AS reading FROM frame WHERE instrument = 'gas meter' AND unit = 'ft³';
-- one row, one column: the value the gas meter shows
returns 4400 ft³
